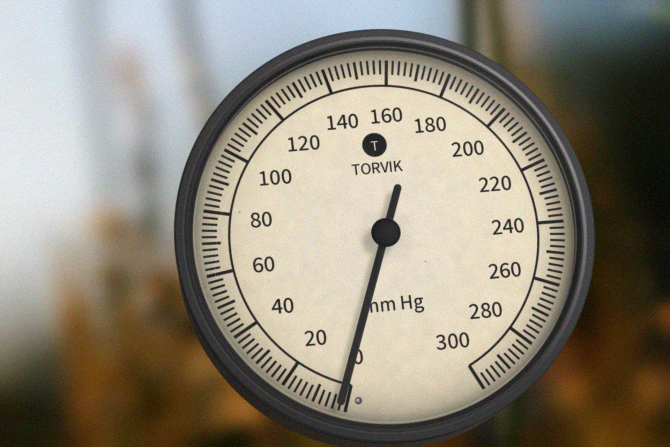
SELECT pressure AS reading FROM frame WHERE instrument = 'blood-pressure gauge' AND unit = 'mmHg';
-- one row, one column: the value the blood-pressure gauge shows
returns 2 mmHg
